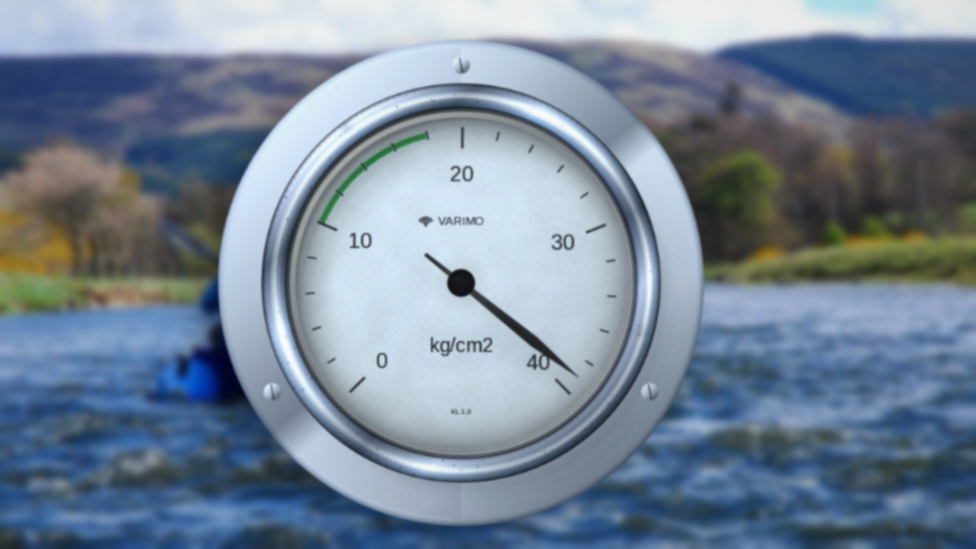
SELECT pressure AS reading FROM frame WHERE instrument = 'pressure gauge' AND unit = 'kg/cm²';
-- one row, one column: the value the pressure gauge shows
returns 39 kg/cm²
